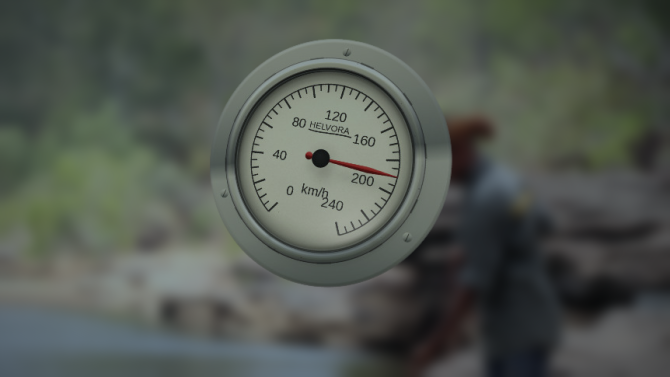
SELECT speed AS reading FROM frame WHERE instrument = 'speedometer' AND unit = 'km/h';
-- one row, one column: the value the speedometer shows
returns 190 km/h
